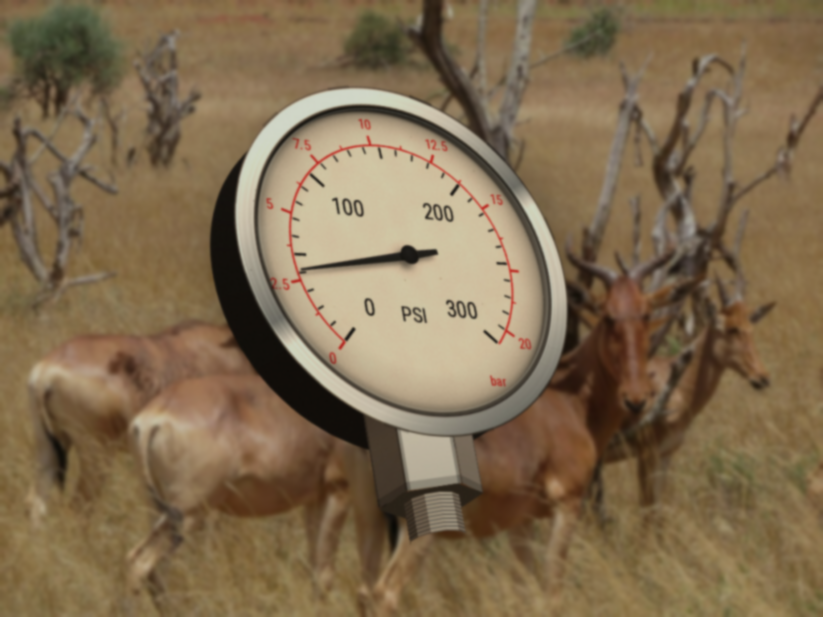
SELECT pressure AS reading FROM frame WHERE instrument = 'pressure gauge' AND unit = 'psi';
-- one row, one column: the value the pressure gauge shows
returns 40 psi
